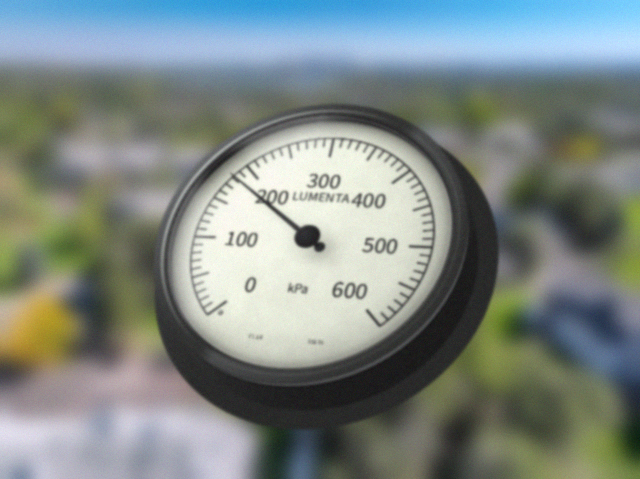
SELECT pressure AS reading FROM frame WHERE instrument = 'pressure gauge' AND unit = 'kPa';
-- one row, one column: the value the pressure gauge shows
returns 180 kPa
